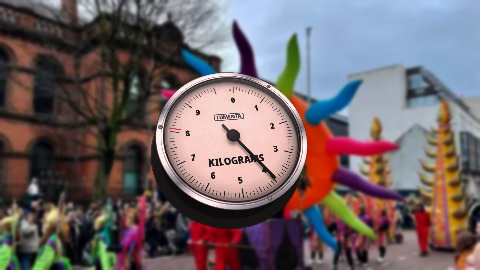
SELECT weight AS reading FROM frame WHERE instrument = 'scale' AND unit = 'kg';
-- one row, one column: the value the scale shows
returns 4 kg
